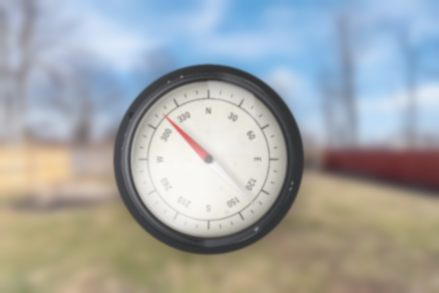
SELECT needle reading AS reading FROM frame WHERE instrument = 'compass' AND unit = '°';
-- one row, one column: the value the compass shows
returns 315 °
